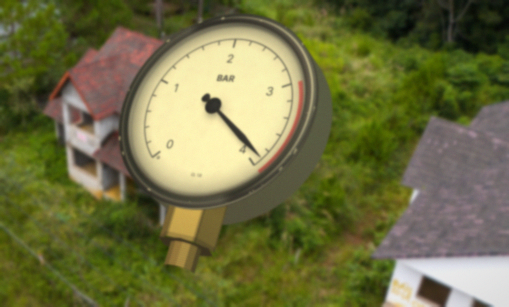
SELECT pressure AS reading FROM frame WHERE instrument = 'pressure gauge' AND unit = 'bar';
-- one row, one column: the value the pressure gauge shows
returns 3.9 bar
